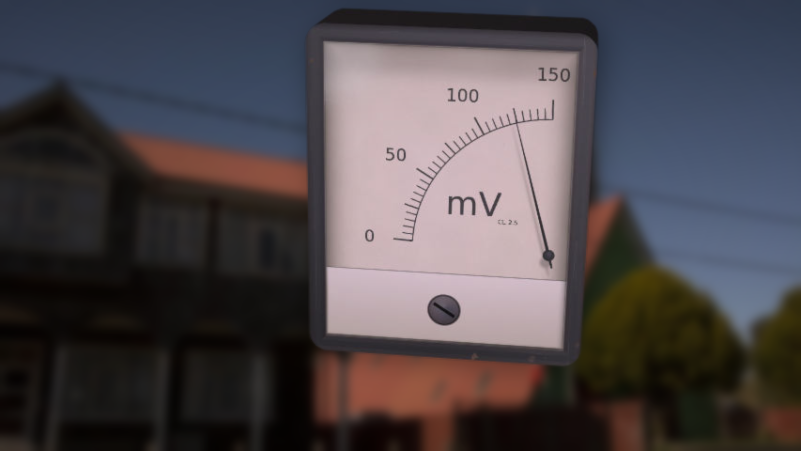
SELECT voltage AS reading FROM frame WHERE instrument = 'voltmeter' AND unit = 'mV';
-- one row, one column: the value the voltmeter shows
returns 125 mV
